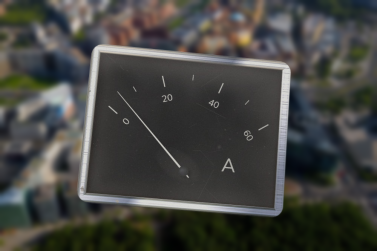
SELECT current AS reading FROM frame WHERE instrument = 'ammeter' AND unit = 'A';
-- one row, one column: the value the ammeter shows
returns 5 A
